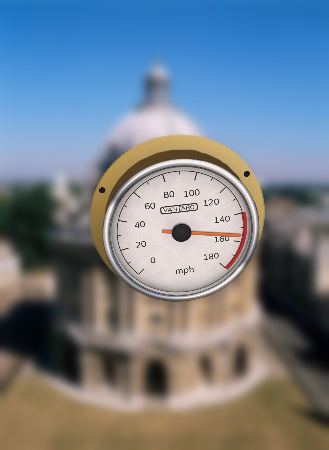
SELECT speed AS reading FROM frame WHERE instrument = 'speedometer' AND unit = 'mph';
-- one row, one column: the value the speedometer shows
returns 155 mph
